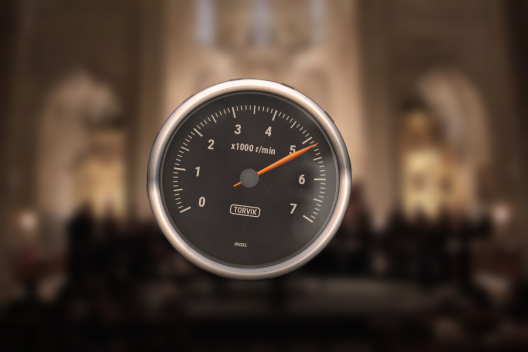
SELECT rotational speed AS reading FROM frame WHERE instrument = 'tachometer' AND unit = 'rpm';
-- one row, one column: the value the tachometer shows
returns 5200 rpm
